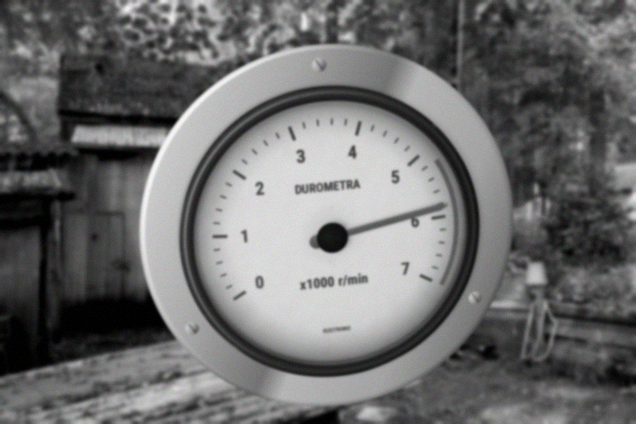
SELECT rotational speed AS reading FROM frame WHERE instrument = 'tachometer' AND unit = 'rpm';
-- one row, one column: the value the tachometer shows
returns 5800 rpm
